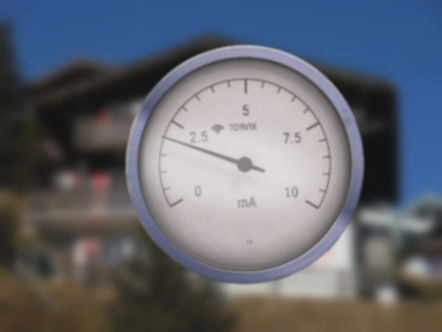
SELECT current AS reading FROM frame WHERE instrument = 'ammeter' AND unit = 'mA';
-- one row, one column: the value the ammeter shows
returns 2 mA
